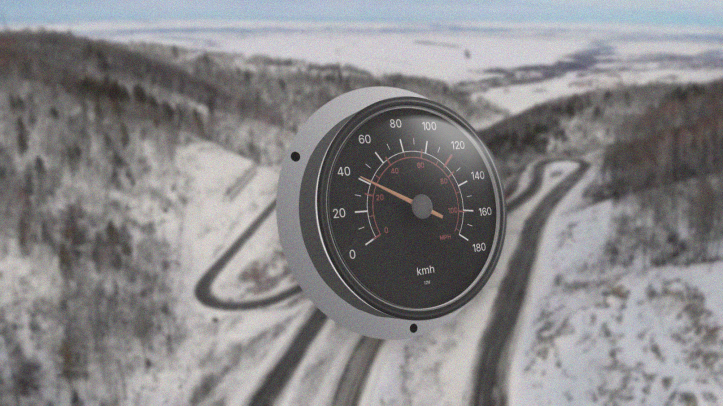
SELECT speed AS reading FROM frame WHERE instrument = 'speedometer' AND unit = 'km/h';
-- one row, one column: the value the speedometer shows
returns 40 km/h
